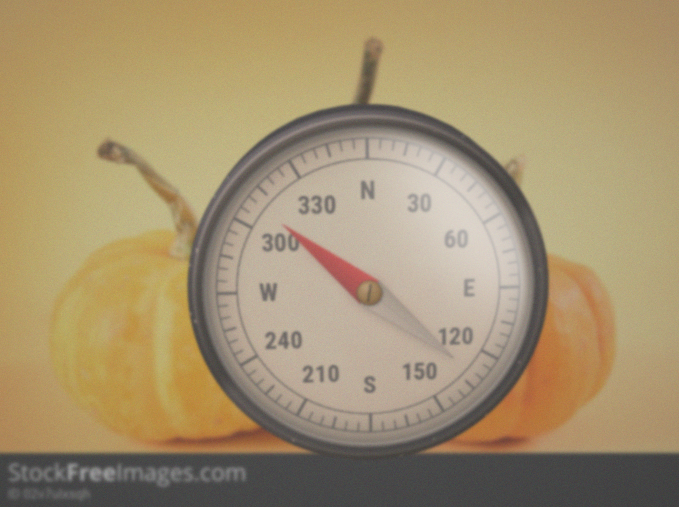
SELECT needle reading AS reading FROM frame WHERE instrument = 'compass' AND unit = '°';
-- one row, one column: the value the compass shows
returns 310 °
